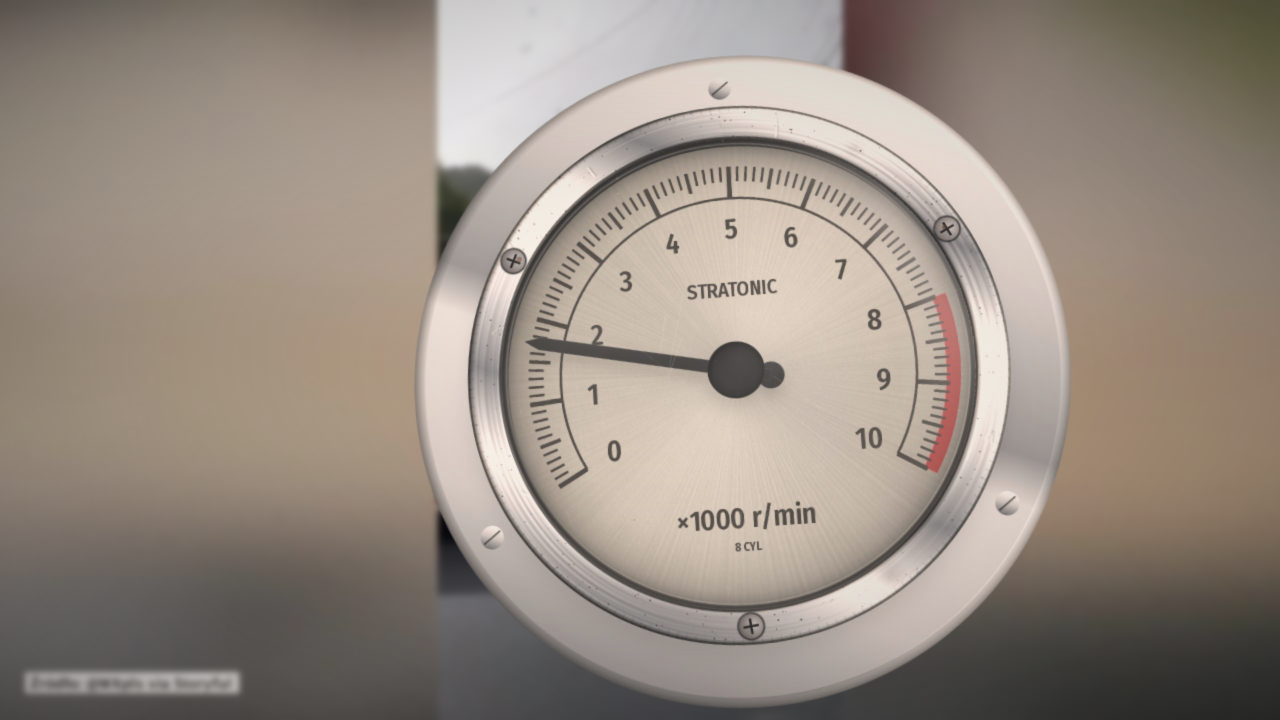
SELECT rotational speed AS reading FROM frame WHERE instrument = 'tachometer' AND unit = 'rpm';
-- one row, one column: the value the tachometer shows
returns 1700 rpm
